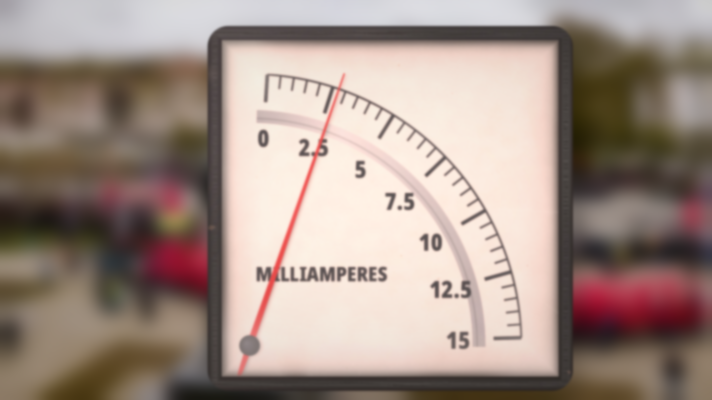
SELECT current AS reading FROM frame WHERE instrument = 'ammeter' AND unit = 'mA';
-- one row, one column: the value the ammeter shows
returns 2.75 mA
